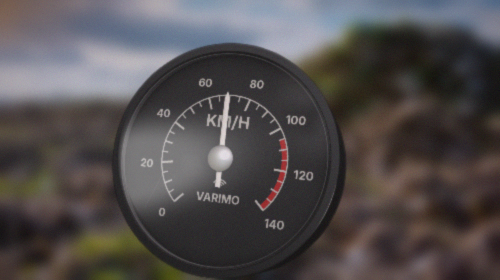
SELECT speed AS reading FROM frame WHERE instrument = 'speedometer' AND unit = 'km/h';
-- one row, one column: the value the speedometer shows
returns 70 km/h
